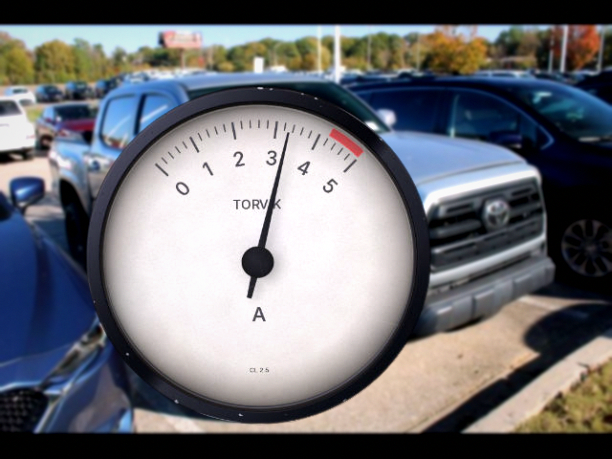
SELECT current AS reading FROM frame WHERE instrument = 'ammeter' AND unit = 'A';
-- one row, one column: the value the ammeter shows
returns 3.3 A
